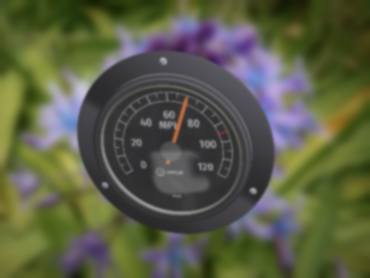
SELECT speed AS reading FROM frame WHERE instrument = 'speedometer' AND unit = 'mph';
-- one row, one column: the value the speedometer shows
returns 70 mph
